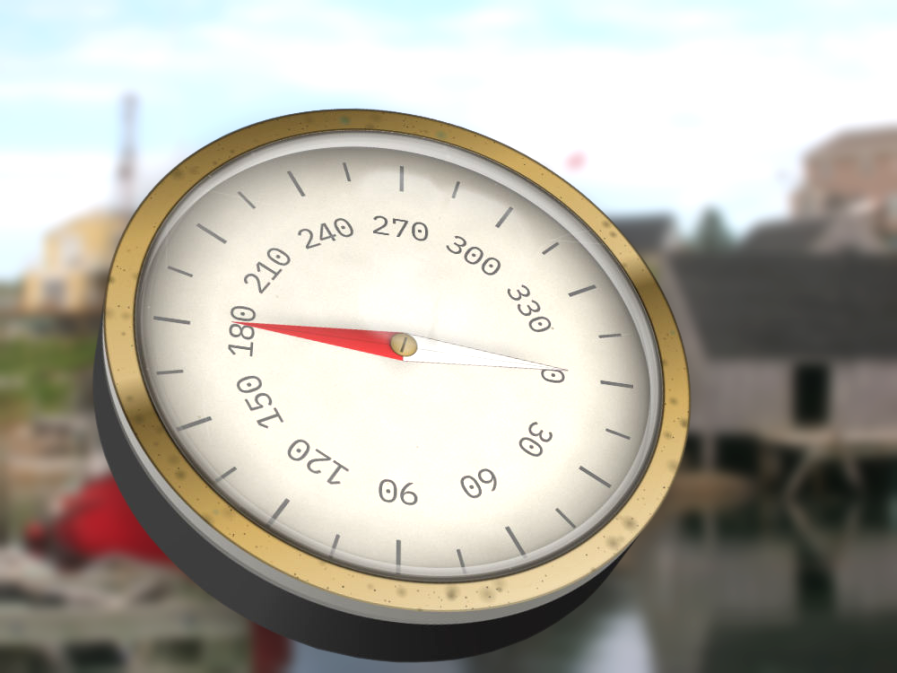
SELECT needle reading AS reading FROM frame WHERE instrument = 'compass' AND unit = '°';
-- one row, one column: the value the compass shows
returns 180 °
